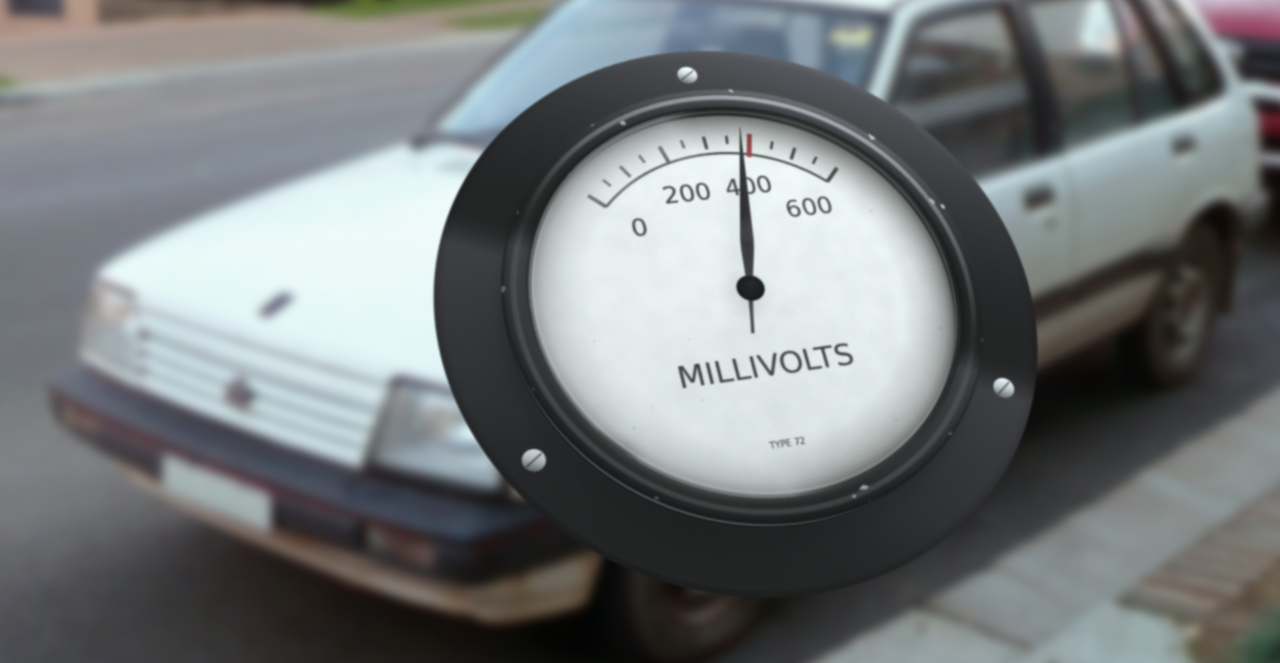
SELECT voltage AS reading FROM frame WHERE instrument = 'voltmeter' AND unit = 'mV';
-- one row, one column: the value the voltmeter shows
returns 375 mV
